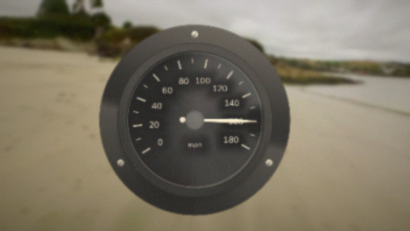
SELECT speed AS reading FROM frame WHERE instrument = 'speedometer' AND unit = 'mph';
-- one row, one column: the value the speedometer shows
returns 160 mph
